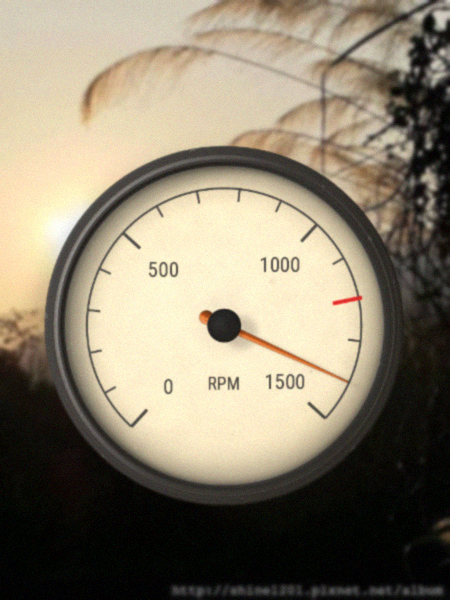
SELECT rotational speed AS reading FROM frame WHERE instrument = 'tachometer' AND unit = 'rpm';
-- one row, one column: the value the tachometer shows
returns 1400 rpm
